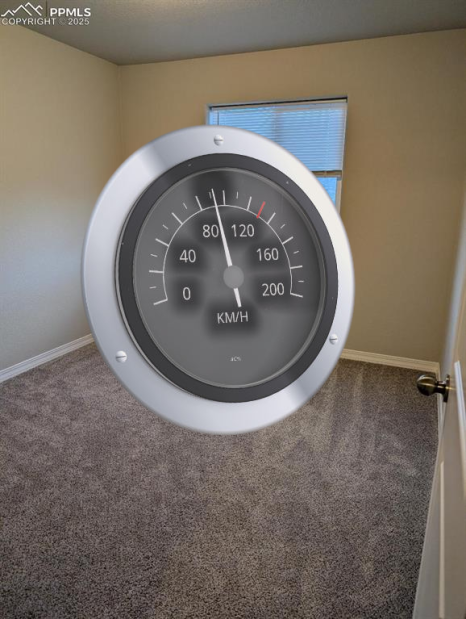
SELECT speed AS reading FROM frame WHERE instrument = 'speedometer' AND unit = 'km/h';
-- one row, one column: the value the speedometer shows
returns 90 km/h
